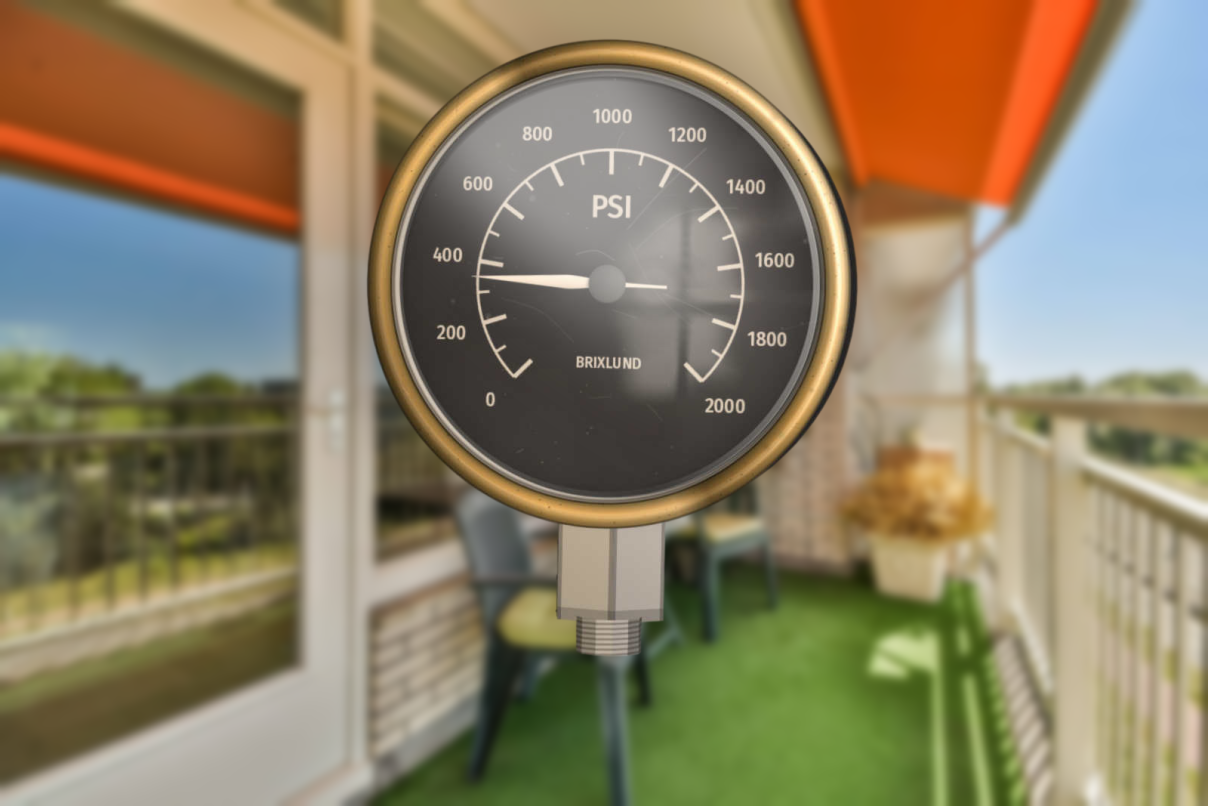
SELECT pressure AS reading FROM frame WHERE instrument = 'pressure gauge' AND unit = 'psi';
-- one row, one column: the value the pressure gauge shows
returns 350 psi
